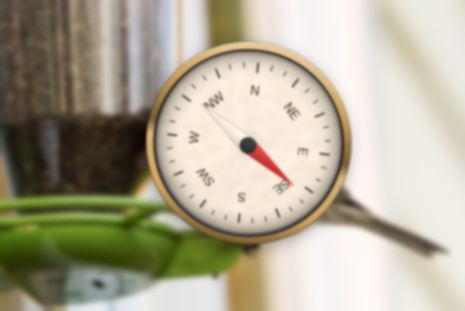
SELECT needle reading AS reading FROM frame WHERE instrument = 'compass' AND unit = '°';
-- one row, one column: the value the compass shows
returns 125 °
